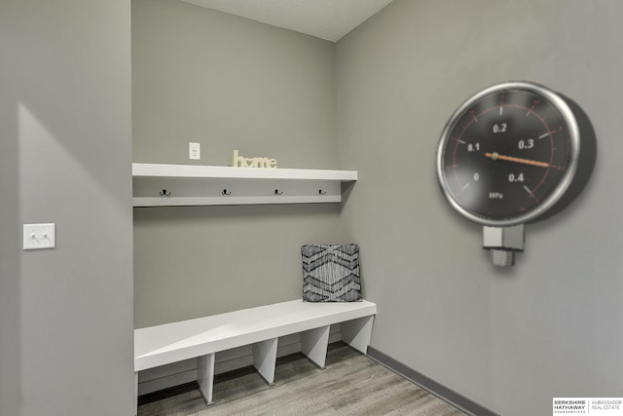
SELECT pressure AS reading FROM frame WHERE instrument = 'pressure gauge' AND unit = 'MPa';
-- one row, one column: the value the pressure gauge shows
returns 0.35 MPa
